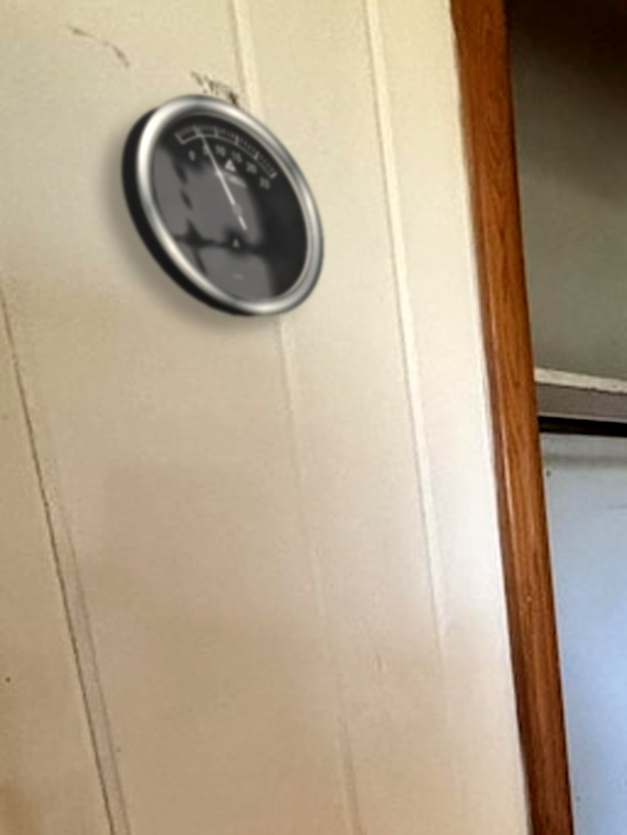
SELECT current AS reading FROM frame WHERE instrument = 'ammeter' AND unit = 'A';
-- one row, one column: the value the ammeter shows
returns 5 A
